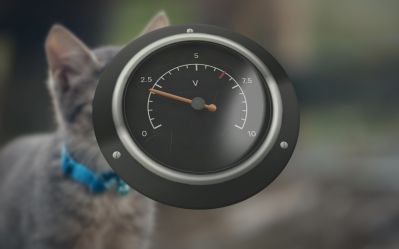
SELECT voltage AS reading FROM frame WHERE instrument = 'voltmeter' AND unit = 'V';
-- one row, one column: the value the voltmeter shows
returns 2 V
